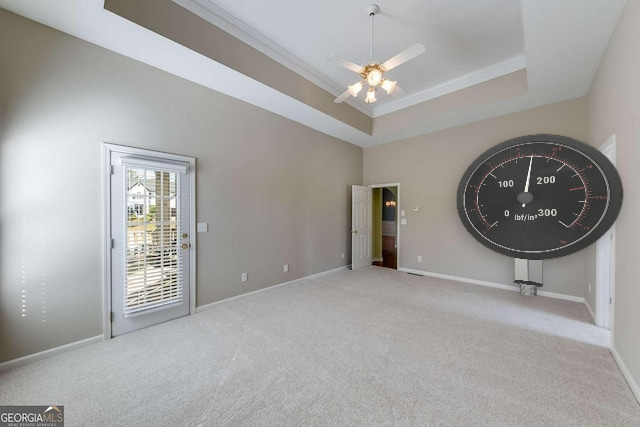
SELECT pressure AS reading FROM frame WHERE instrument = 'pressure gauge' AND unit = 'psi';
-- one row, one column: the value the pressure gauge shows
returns 160 psi
